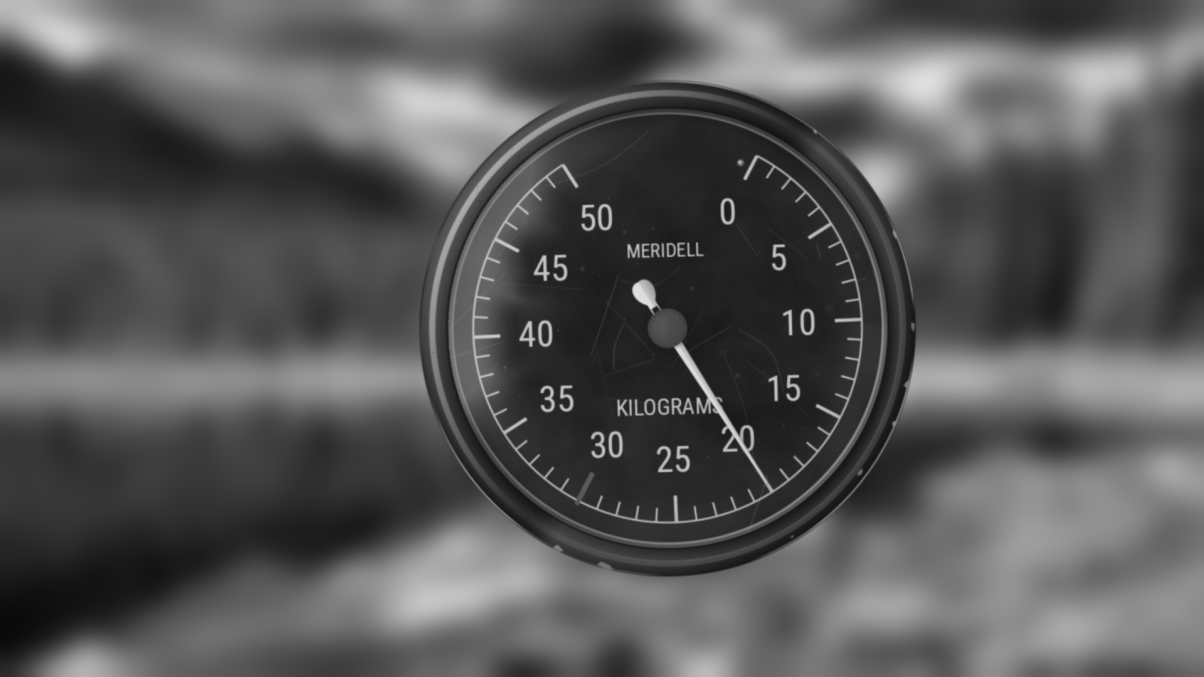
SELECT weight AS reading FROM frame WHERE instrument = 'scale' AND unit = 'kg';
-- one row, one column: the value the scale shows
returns 20 kg
